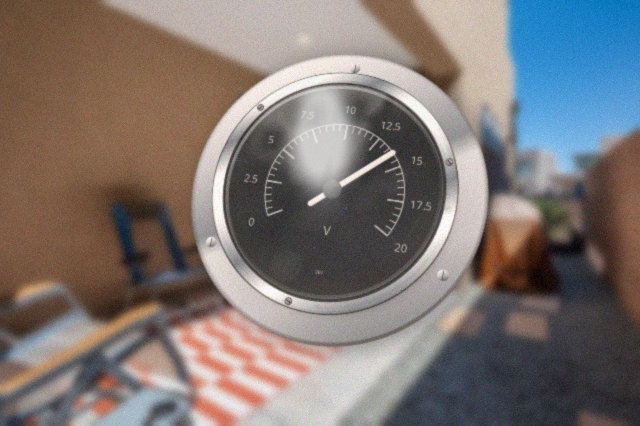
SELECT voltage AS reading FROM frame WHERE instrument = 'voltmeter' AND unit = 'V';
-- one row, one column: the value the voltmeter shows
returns 14 V
